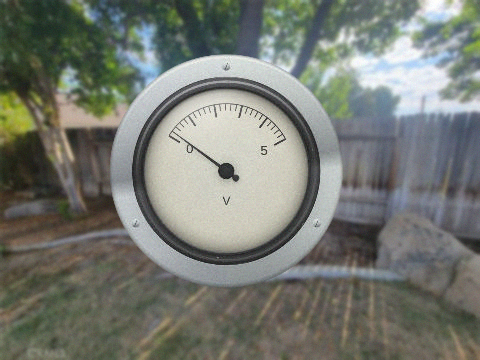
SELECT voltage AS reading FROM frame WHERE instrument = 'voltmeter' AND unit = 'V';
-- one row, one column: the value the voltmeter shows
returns 0.2 V
